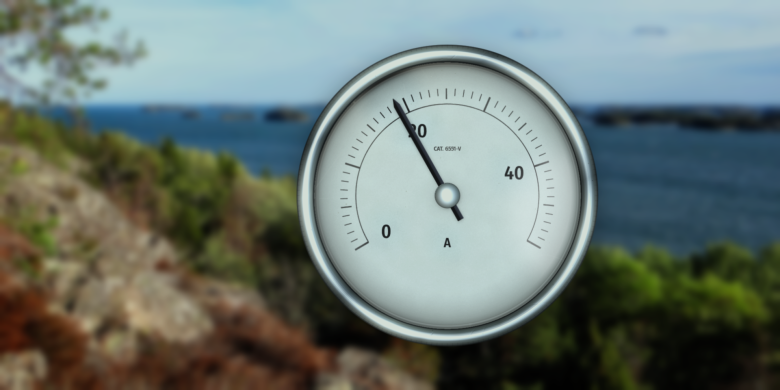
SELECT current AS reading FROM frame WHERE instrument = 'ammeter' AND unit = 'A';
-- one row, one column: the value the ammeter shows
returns 19 A
